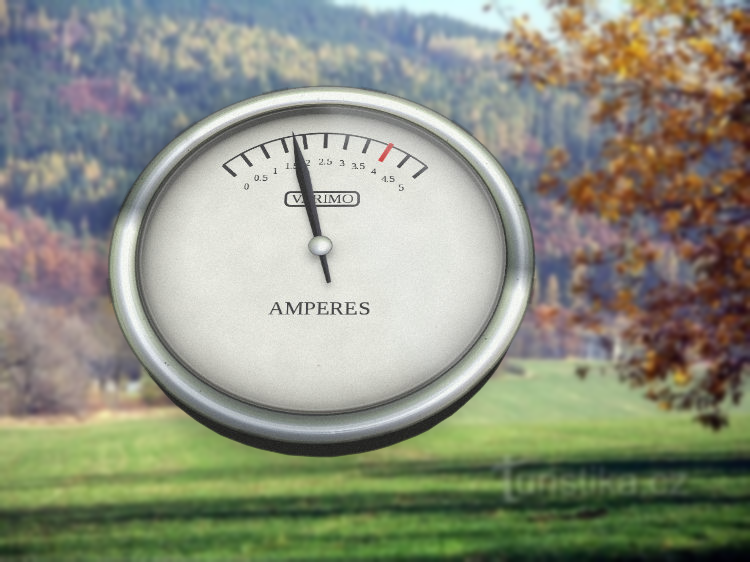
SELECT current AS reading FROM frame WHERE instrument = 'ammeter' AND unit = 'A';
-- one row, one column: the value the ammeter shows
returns 1.75 A
